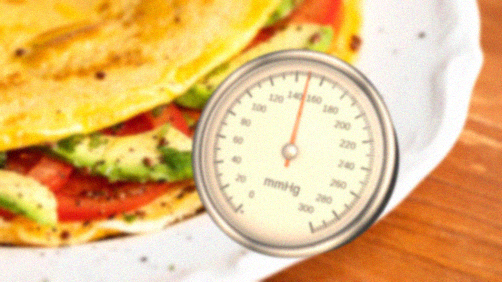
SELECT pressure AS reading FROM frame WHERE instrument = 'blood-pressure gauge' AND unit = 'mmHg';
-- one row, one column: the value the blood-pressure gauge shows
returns 150 mmHg
